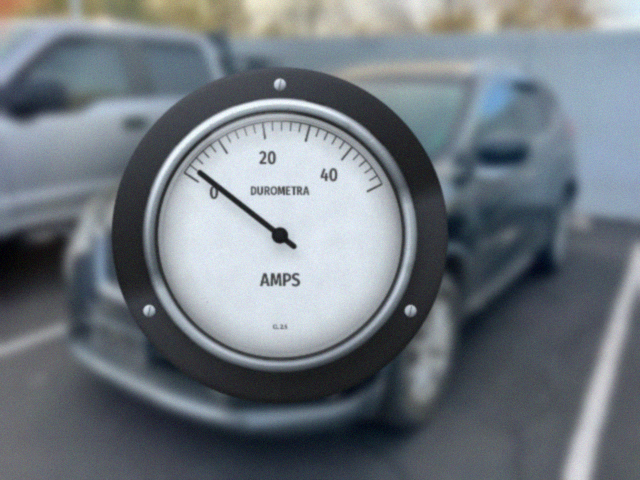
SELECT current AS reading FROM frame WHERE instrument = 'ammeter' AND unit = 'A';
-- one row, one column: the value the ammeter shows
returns 2 A
